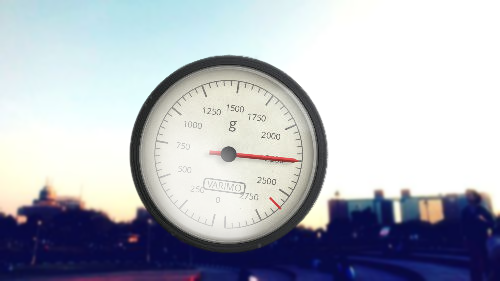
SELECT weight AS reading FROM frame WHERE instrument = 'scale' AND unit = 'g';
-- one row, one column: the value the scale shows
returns 2250 g
